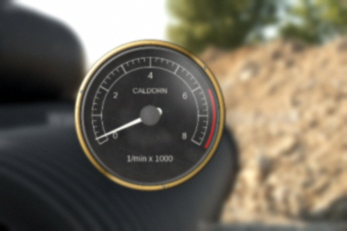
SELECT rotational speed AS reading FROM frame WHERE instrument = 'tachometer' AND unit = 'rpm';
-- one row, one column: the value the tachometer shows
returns 200 rpm
